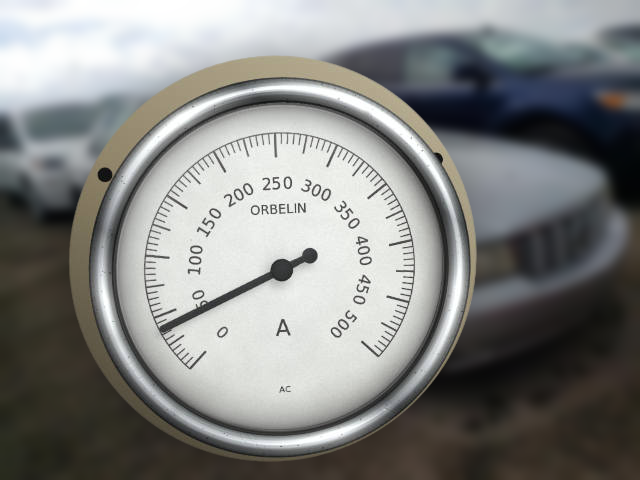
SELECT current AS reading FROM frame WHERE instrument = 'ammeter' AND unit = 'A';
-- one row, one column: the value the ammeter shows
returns 40 A
